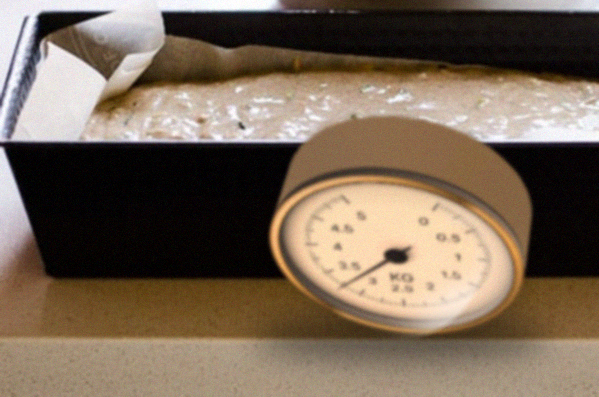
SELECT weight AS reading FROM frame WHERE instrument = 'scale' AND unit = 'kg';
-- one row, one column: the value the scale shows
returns 3.25 kg
